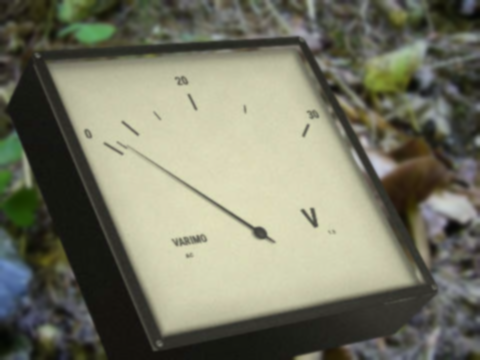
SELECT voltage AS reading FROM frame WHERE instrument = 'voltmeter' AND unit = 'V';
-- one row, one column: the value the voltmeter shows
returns 5 V
